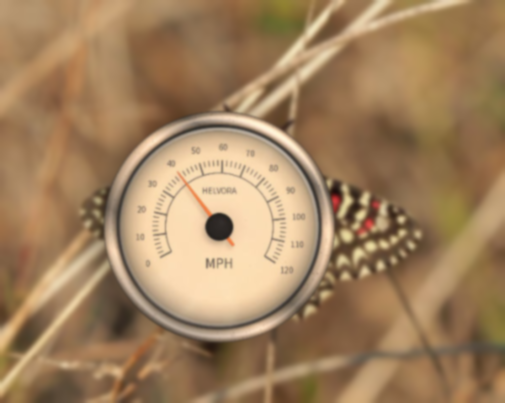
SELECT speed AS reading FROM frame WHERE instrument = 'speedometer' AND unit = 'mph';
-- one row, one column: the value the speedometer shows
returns 40 mph
